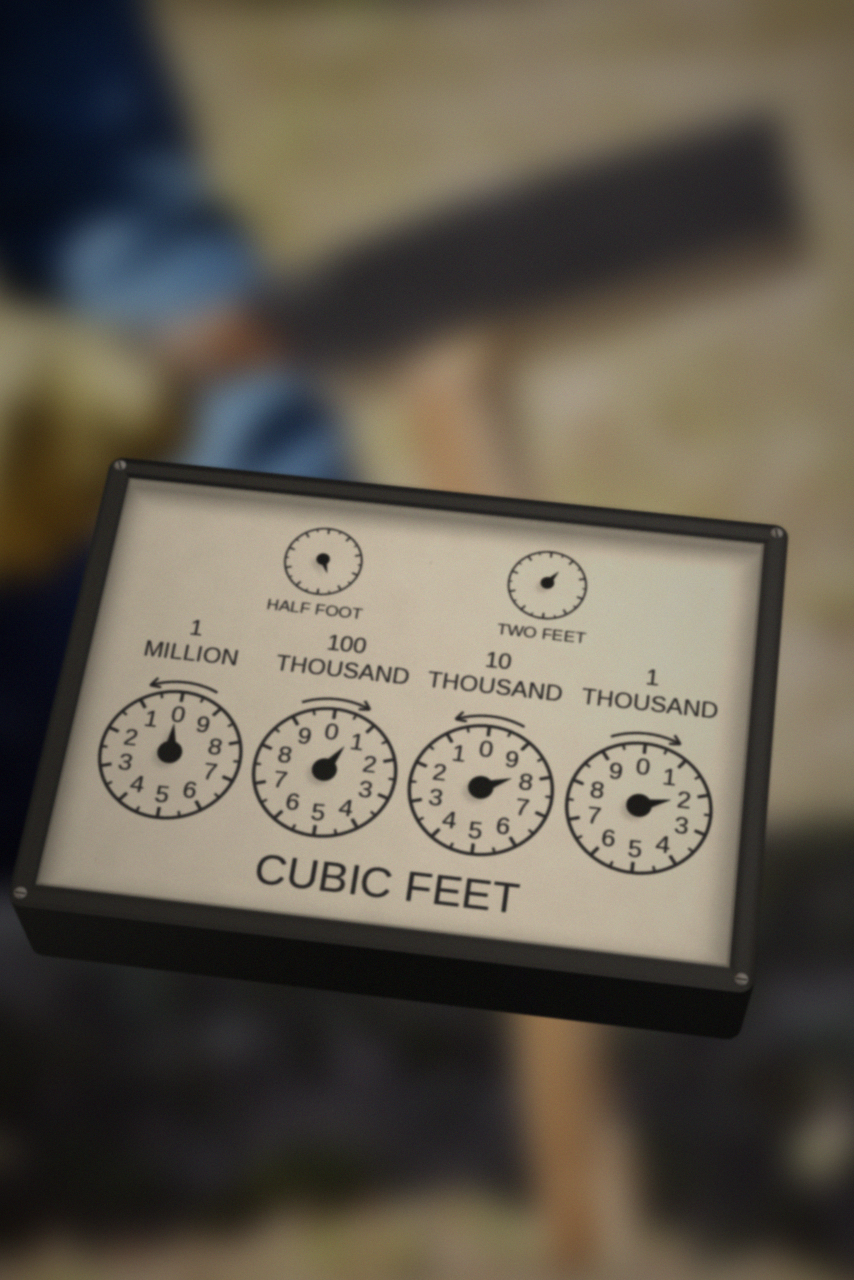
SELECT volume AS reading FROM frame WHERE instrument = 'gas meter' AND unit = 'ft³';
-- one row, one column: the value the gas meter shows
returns 8200 ft³
